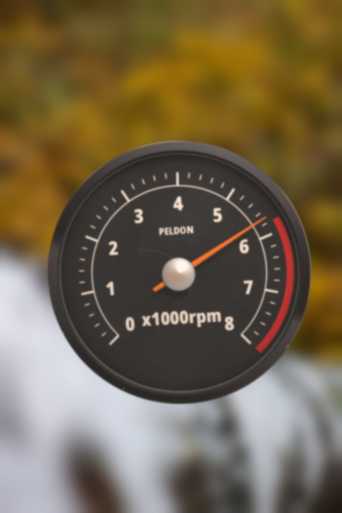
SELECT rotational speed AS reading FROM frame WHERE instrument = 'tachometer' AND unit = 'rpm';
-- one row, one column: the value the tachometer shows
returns 5700 rpm
